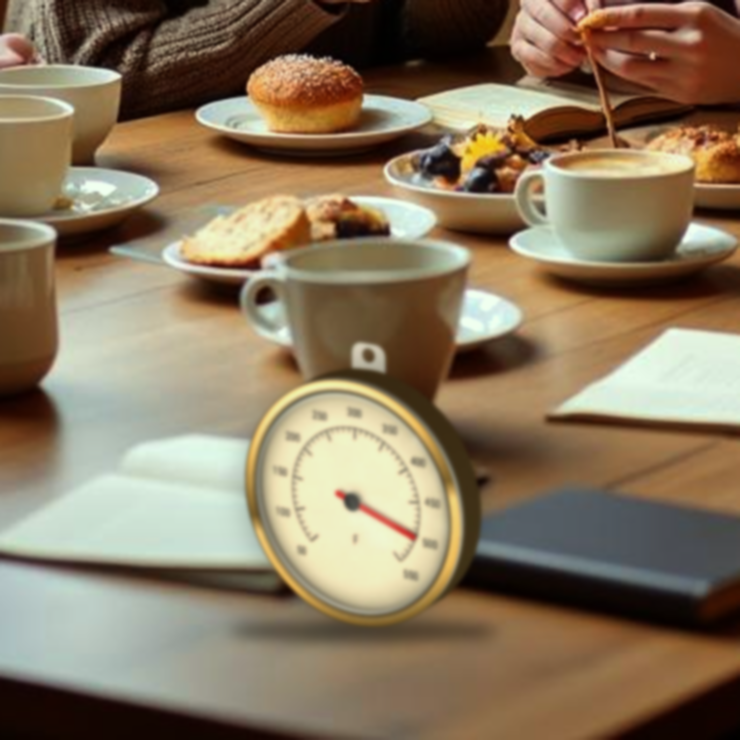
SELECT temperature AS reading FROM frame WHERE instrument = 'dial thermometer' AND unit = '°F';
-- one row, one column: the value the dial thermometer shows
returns 500 °F
